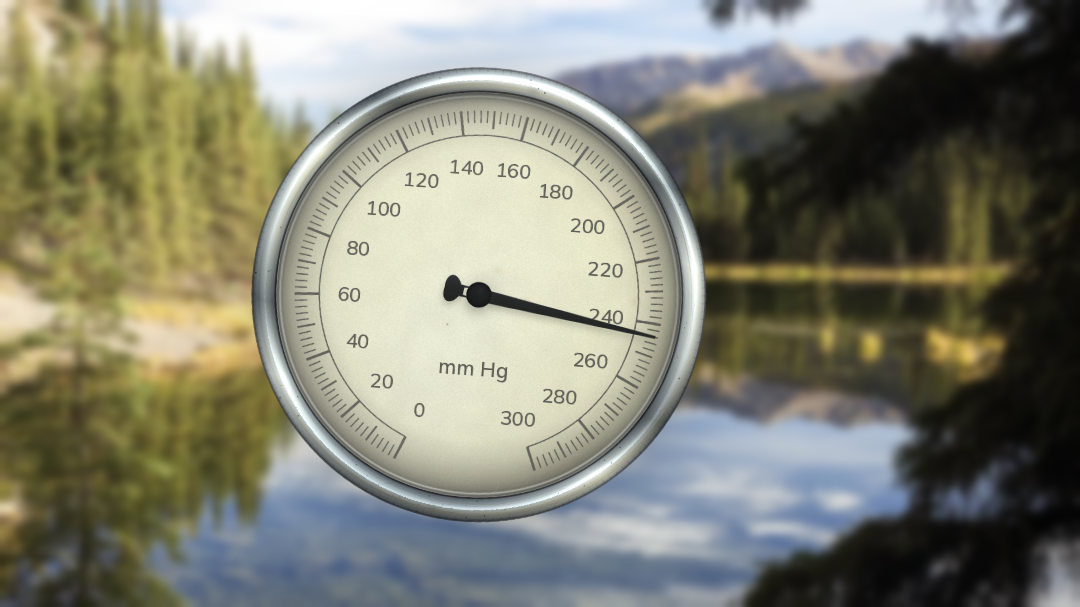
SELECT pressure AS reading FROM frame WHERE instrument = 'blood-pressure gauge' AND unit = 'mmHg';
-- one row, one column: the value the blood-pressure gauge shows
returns 244 mmHg
